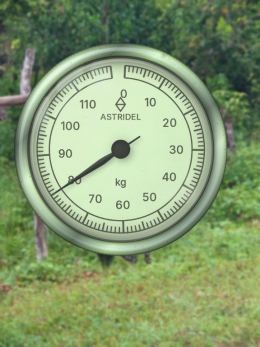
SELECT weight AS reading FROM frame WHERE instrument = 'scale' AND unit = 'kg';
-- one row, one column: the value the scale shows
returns 80 kg
